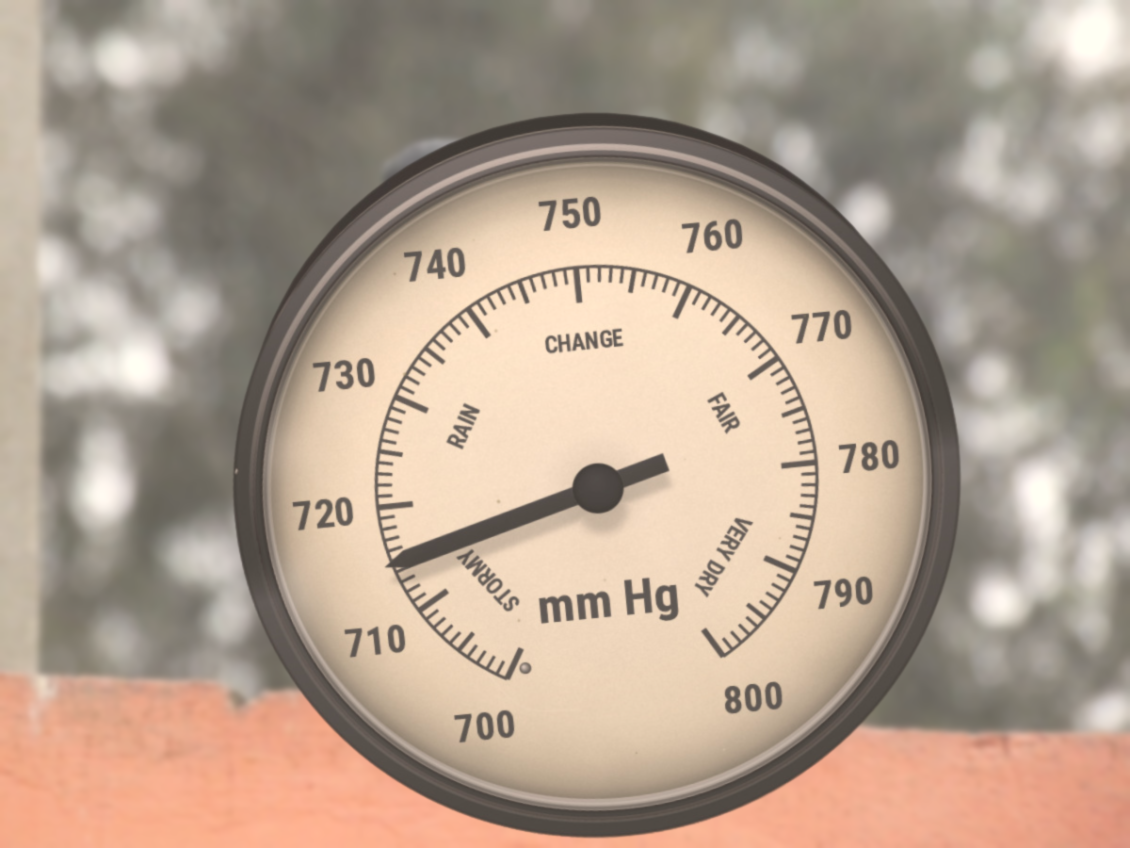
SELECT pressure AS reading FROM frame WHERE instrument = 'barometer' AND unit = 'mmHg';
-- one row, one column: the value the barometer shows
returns 715 mmHg
